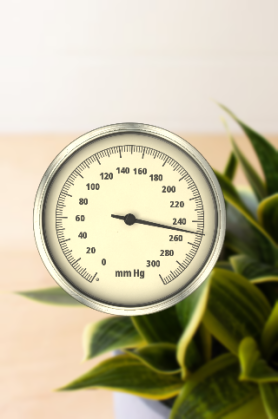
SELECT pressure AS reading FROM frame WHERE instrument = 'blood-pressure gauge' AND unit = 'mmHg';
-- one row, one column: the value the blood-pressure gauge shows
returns 250 mmHg
